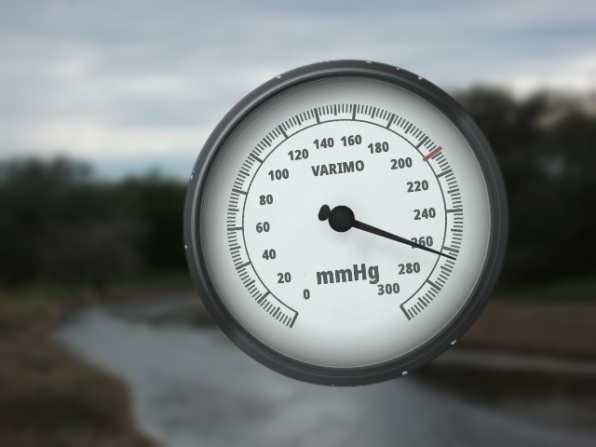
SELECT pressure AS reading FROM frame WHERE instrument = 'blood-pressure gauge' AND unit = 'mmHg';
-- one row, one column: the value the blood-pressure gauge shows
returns 264 mmHg
